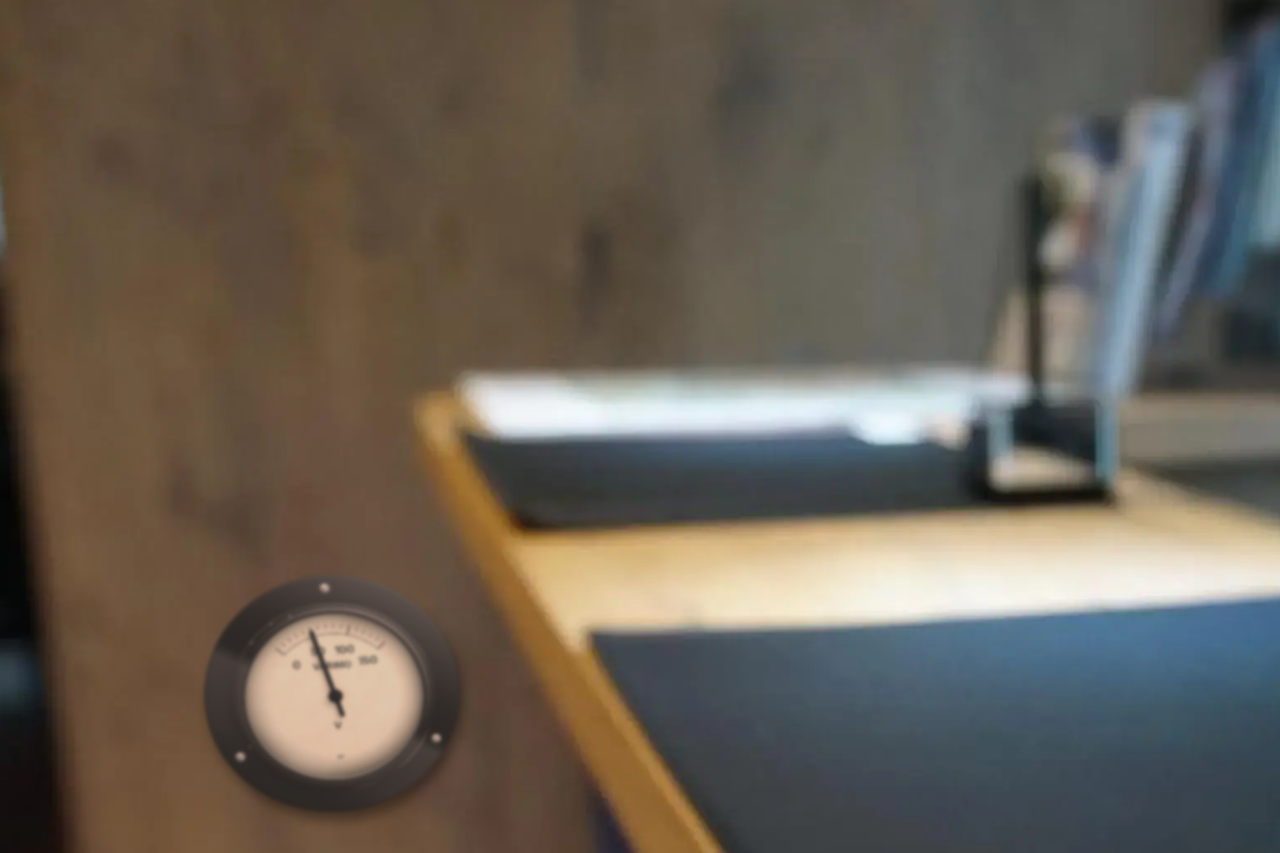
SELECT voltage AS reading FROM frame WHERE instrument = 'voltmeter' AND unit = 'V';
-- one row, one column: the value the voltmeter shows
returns 50 V
